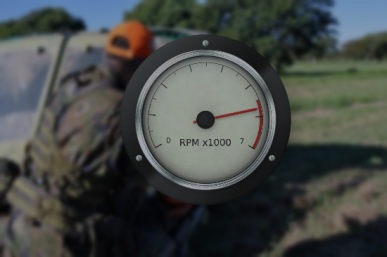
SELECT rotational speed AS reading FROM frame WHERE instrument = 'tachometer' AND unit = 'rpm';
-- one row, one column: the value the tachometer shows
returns 5750 rpm
